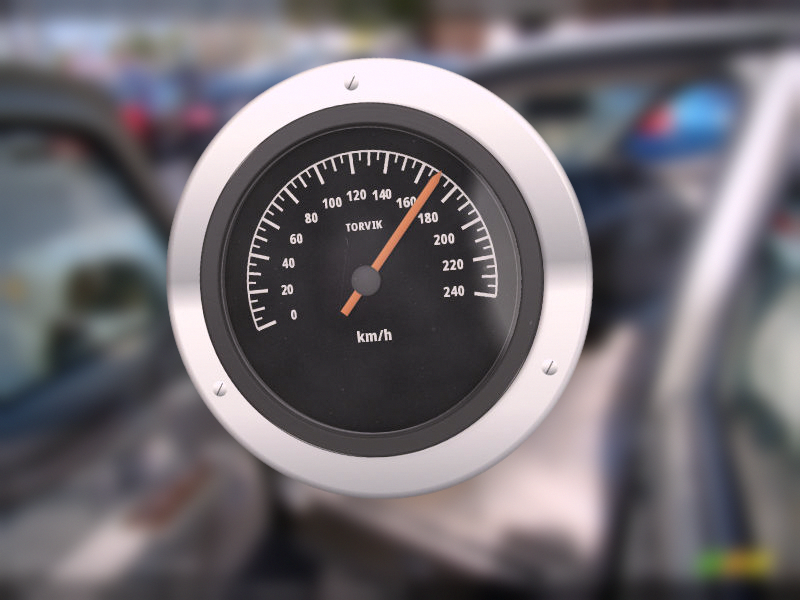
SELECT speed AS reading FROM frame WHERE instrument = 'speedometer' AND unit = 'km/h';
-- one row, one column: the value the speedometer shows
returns 170 km/h
